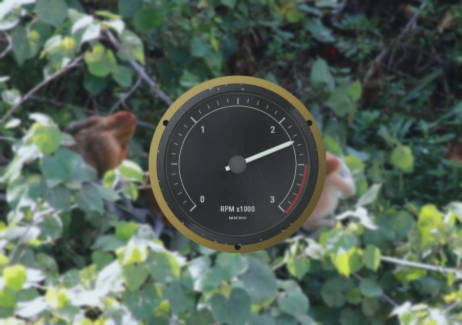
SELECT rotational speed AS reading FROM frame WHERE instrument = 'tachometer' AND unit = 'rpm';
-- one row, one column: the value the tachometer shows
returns 2250 rpm
